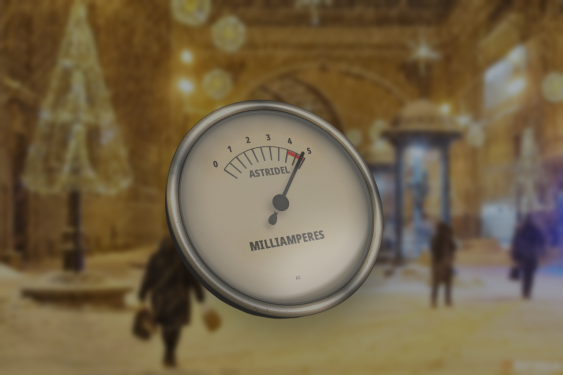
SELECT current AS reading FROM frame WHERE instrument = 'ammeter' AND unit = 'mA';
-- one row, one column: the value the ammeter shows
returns 4.75 mA
